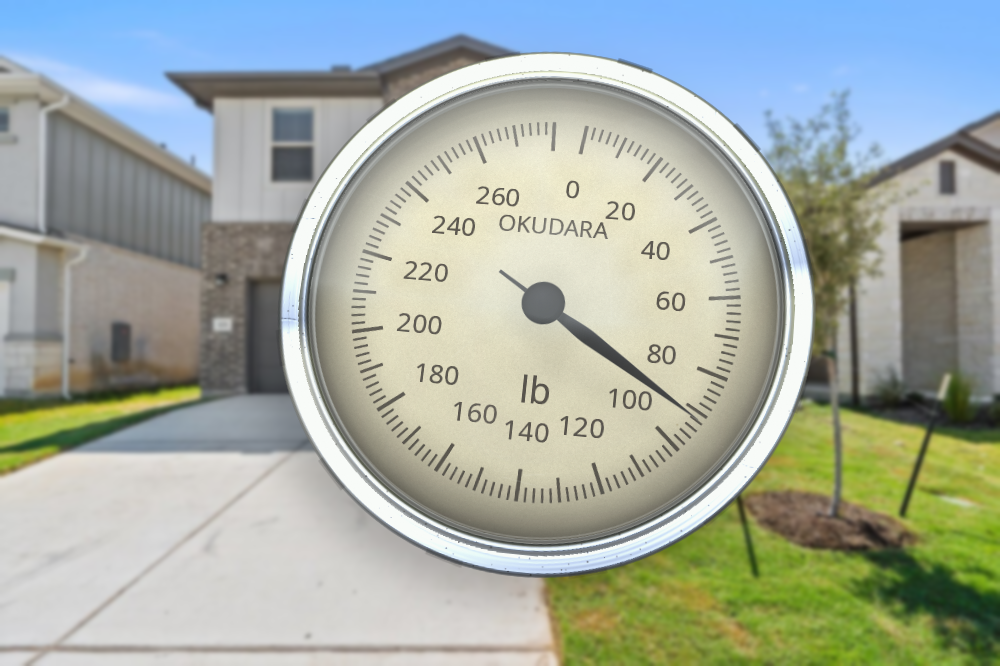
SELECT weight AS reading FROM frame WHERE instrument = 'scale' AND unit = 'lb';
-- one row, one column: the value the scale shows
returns 92 lb
